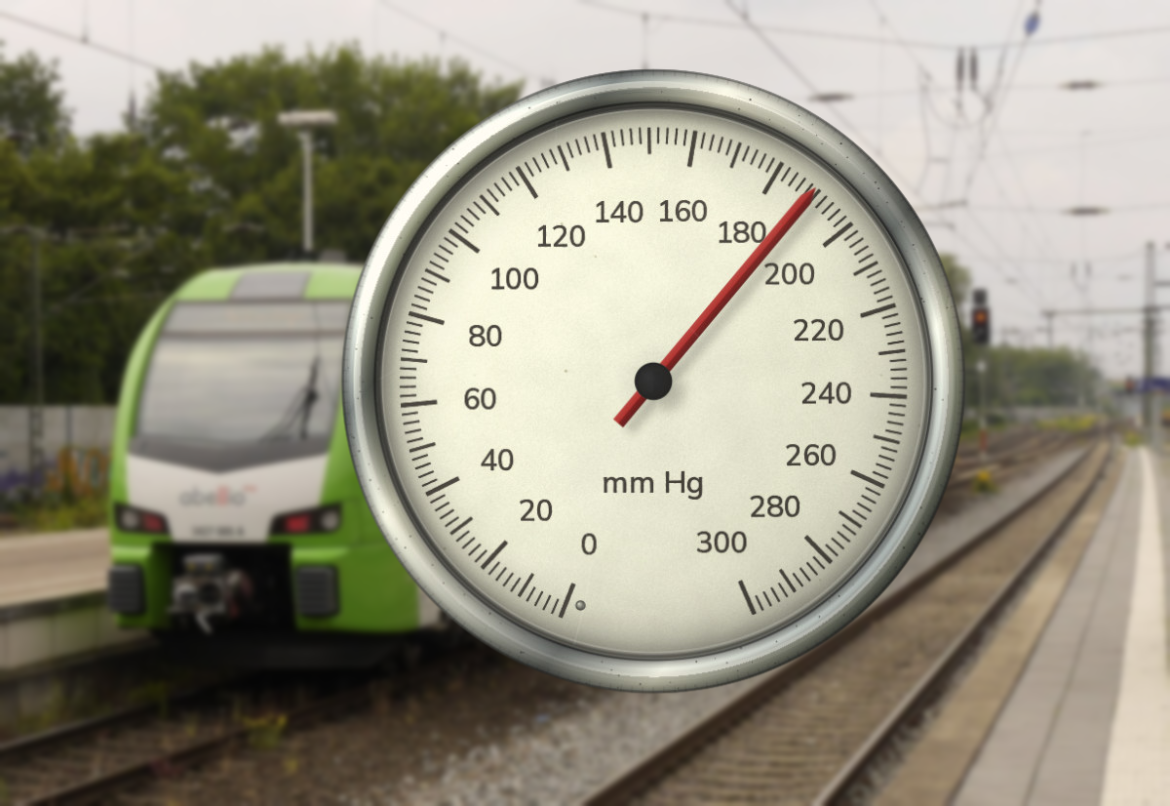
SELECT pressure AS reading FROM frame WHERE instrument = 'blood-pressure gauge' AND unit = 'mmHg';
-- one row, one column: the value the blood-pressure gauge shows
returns 189 mmHg
